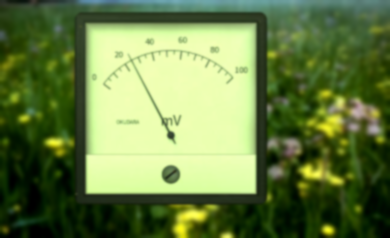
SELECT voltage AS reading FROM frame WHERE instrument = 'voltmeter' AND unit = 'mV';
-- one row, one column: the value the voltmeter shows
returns 25 mV
